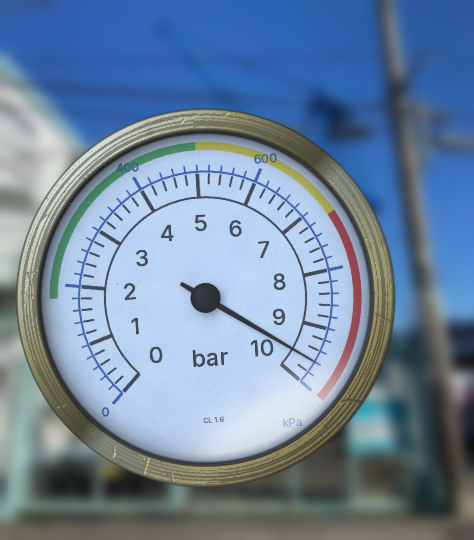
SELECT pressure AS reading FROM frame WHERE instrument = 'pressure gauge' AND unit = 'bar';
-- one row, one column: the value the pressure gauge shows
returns 9.6 bar
